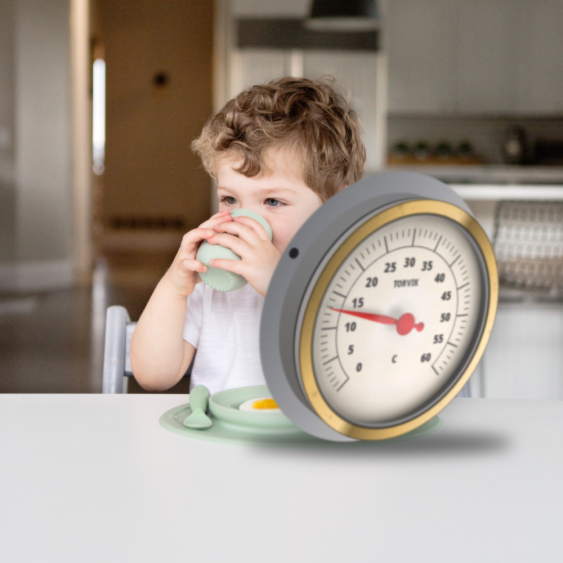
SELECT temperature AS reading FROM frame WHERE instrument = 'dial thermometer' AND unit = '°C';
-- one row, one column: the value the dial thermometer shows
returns 13 °C
